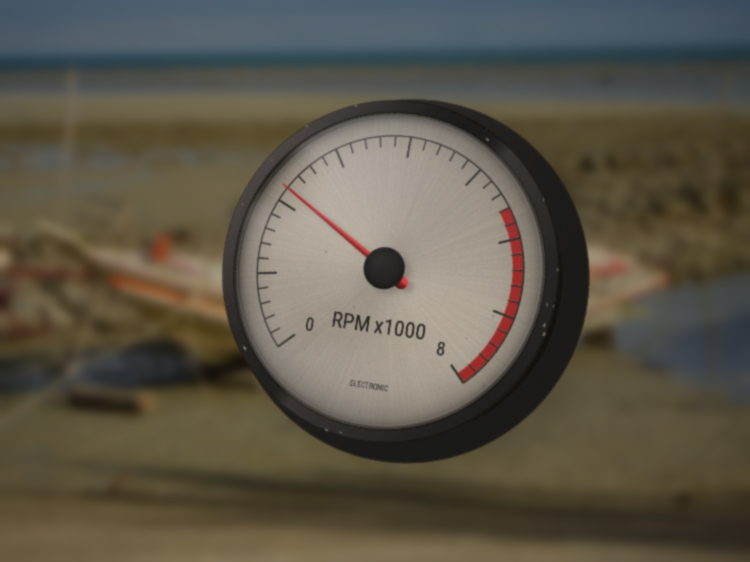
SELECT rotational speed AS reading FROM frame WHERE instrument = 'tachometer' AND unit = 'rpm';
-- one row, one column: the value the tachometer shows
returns 2200 rpm
